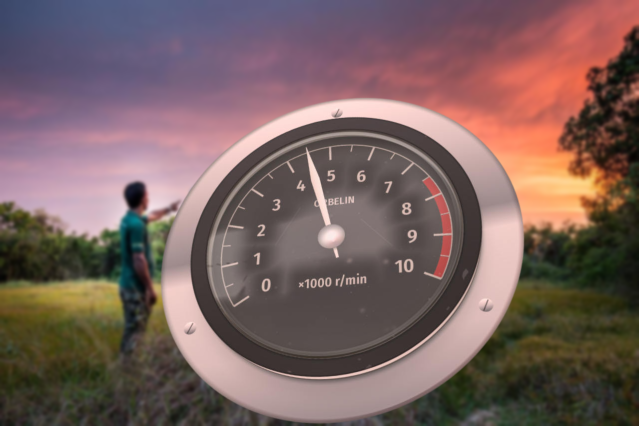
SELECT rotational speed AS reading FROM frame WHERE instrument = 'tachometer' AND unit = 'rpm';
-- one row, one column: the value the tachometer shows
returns 4500 rpm
